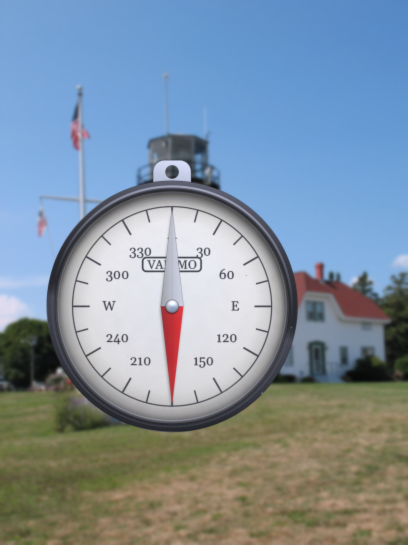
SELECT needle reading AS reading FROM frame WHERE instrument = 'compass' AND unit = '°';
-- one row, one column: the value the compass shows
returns 180 °
